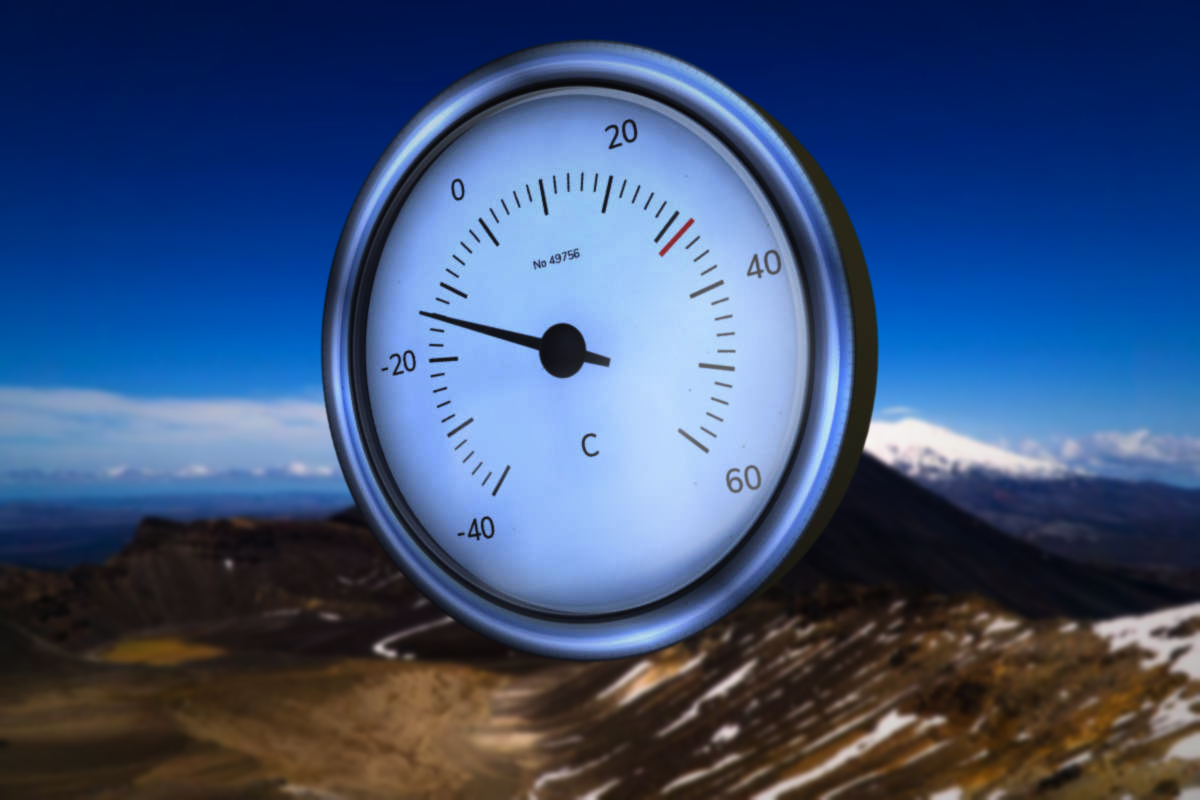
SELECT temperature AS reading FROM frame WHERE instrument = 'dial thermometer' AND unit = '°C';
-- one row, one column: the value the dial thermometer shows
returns -14 °C
